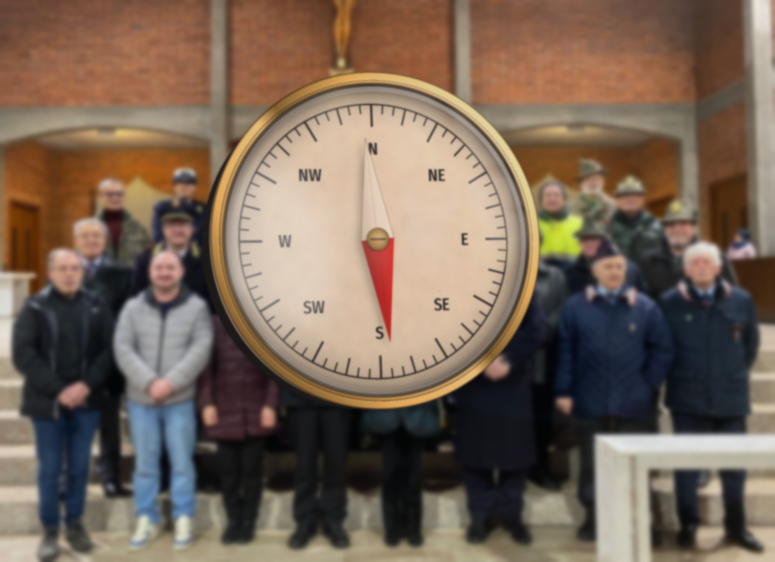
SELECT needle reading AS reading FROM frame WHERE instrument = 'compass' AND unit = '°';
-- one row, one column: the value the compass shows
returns 175 °
